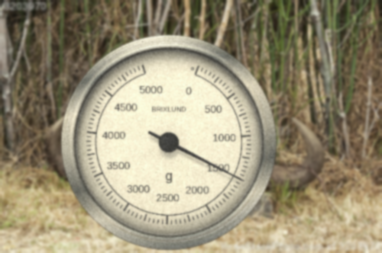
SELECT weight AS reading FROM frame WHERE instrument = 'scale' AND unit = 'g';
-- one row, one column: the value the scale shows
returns 1500 g
